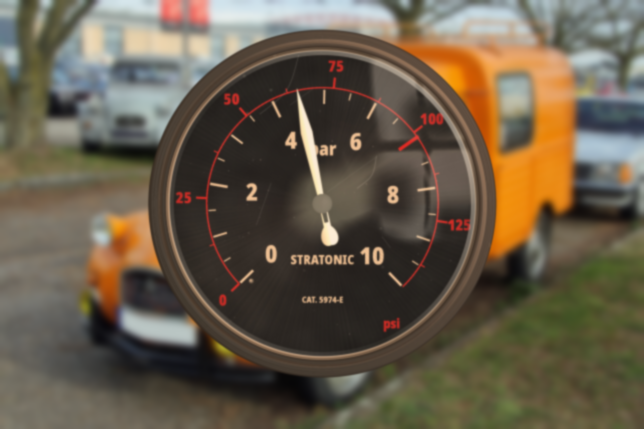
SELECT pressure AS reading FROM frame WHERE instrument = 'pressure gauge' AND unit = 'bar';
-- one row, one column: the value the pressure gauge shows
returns 4.5 bar
